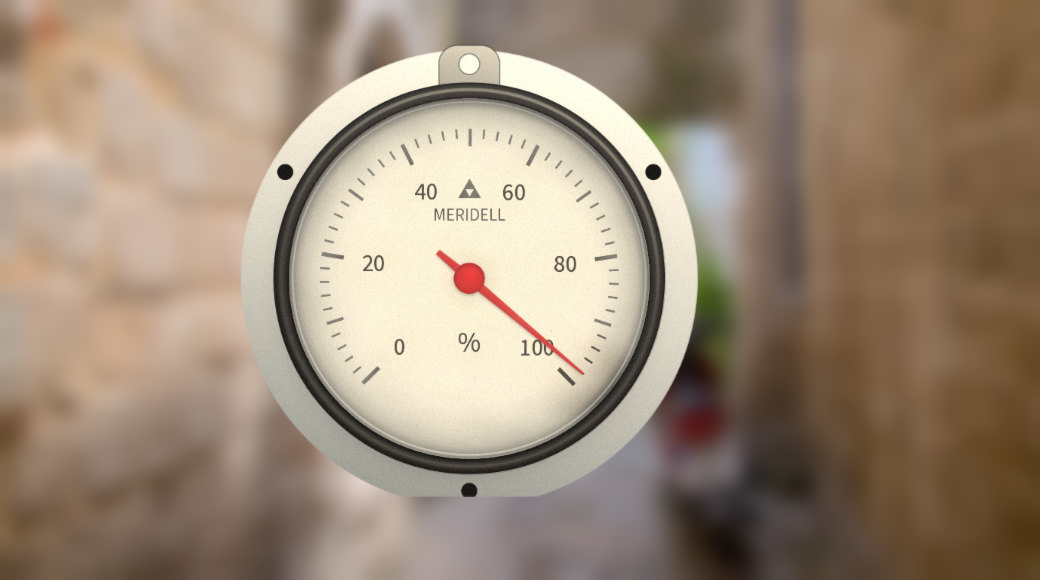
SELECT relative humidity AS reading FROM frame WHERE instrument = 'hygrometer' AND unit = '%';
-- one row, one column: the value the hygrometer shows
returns 98 %
